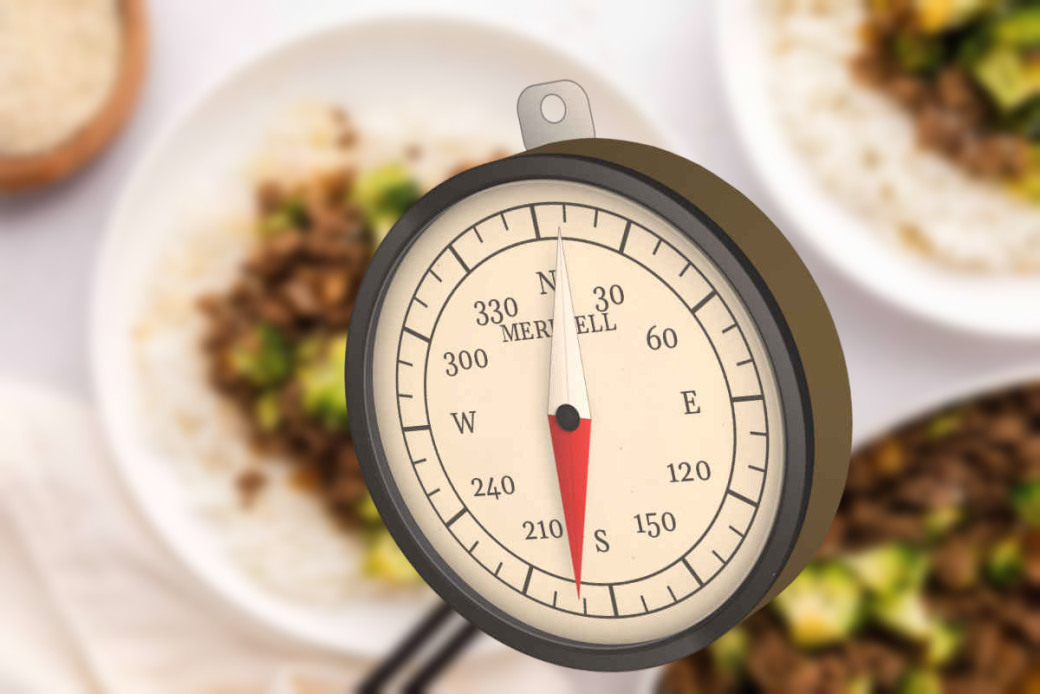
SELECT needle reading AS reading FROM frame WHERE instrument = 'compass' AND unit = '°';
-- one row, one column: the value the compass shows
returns 190 °
